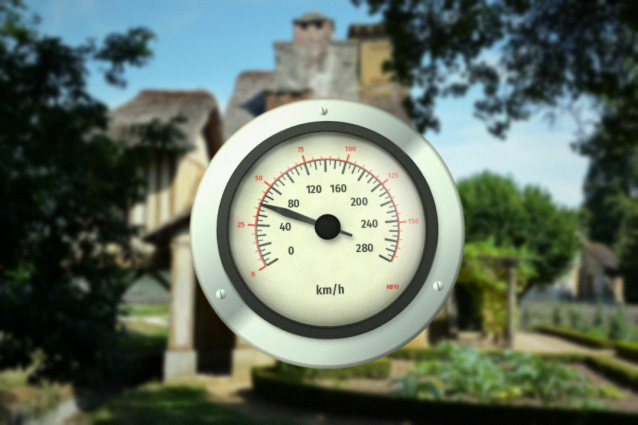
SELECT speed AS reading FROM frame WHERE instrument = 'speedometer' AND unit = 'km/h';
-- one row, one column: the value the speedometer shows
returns 60 km/h
